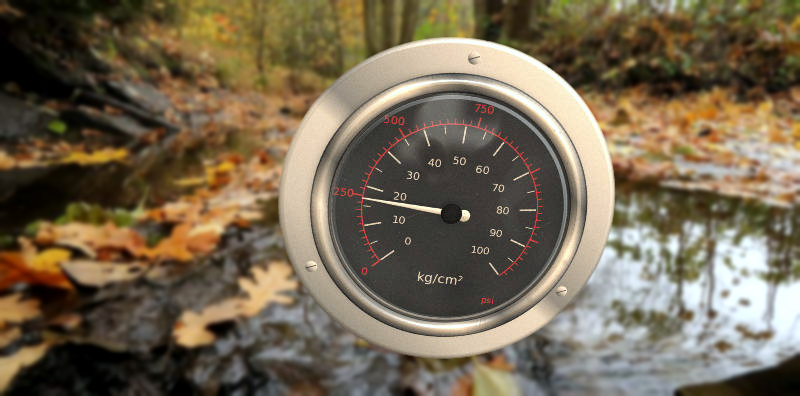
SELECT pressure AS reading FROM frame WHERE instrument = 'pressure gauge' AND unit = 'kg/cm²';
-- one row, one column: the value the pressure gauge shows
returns 17.5 kg/cm²
